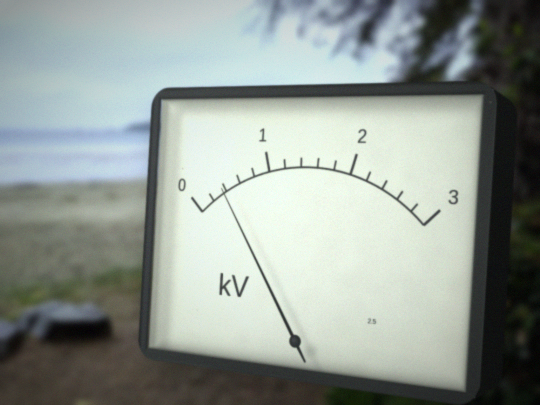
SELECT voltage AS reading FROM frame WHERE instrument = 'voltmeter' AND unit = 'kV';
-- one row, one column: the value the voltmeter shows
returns 0.4 kV
